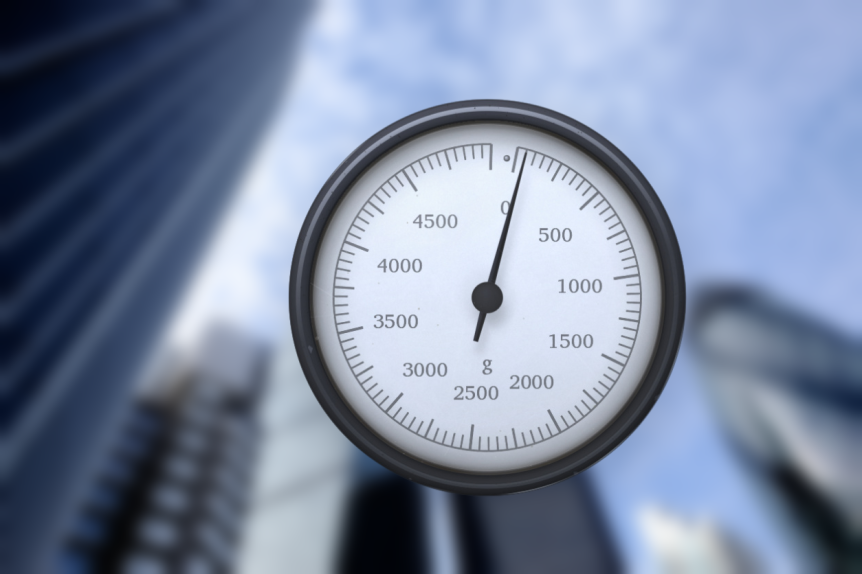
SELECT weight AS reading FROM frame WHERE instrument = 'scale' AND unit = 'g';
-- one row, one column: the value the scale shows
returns 50 g
